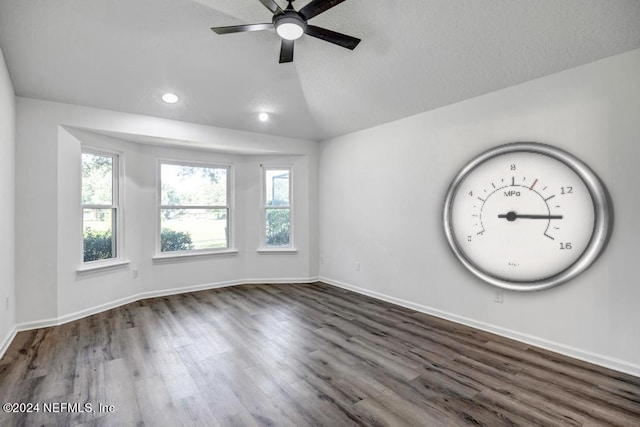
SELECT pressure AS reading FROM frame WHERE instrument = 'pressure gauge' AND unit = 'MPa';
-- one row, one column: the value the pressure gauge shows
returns 14 MPa
